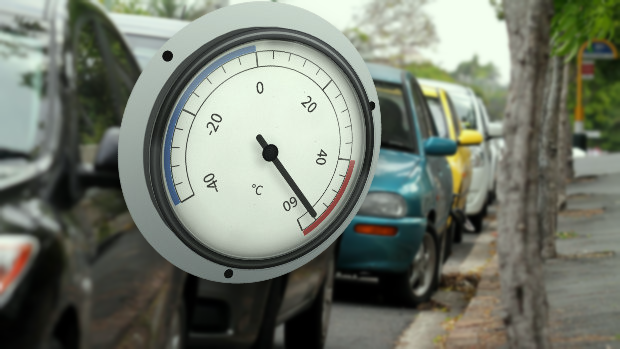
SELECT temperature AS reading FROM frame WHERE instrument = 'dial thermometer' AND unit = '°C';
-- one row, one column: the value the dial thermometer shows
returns 56 °C
